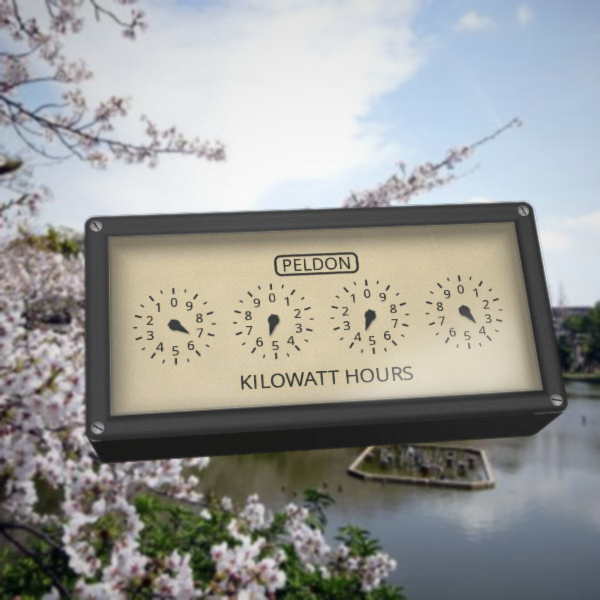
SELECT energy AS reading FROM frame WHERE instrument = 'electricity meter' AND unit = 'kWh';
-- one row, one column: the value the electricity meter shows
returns 6544 kWh
